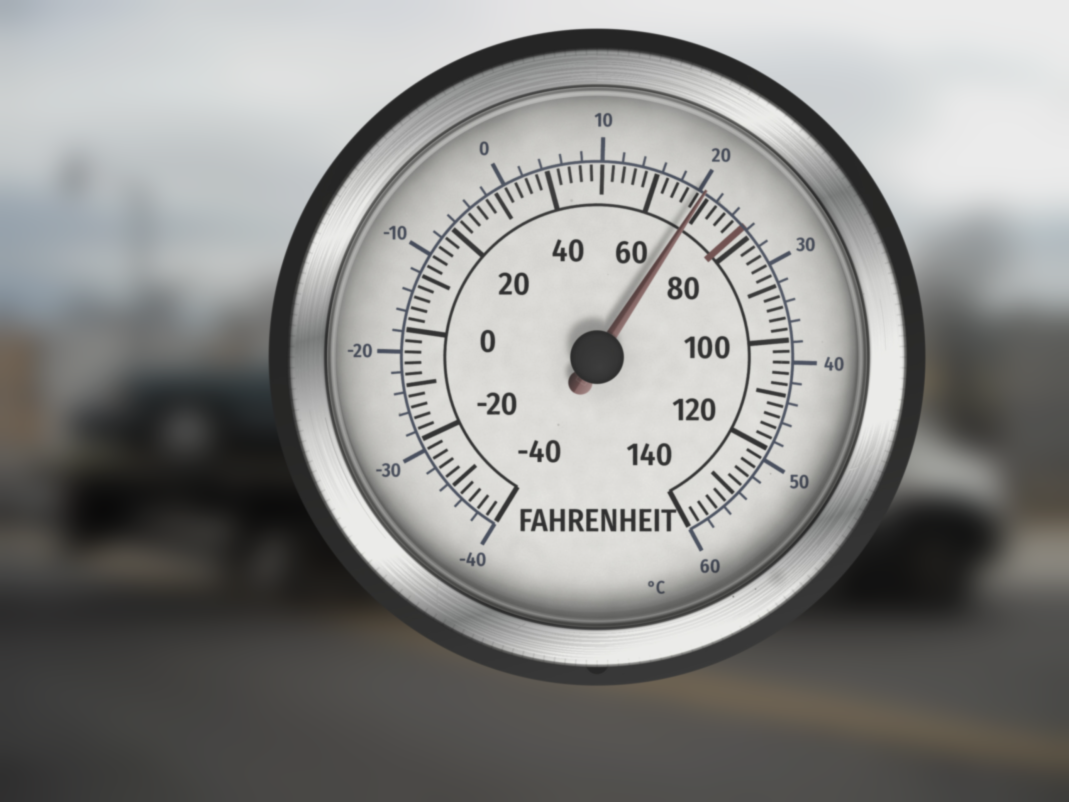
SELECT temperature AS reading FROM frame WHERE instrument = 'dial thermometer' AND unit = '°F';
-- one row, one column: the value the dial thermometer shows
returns 69 °F
